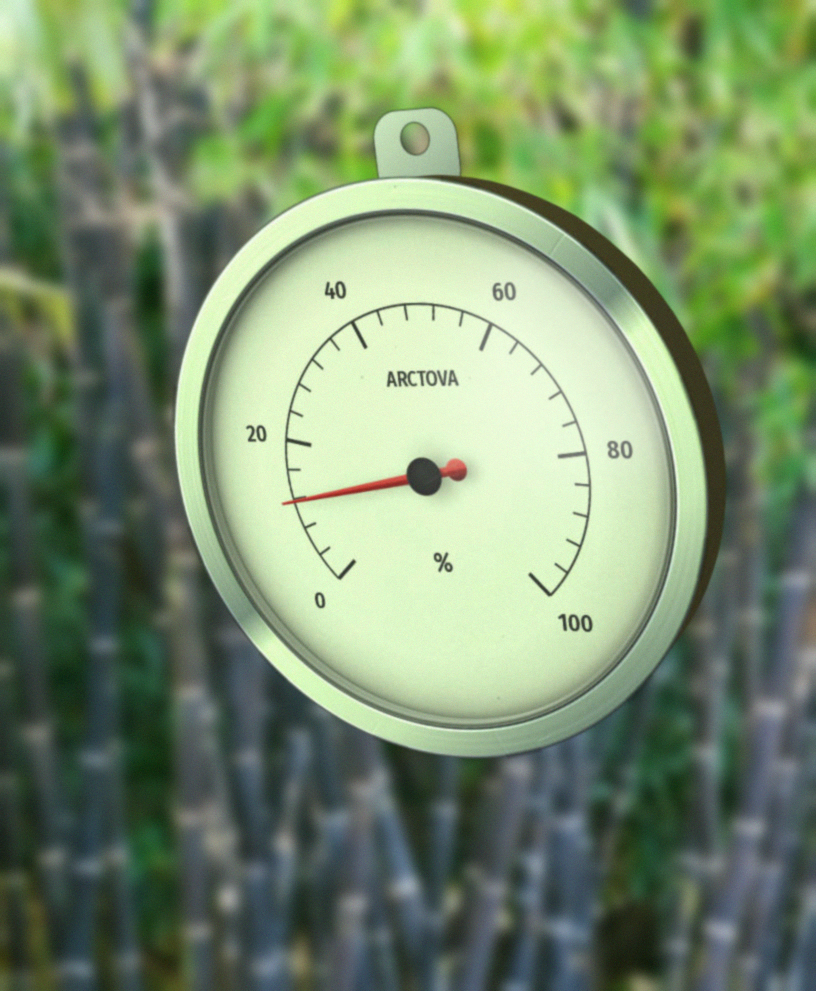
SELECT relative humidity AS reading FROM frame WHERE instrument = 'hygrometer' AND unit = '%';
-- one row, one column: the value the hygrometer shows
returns 12 %
